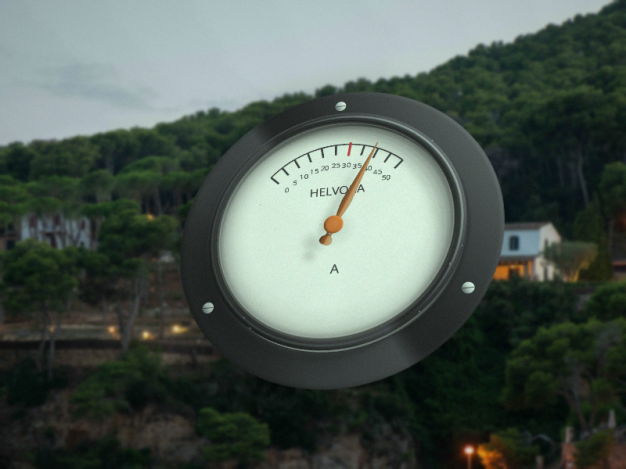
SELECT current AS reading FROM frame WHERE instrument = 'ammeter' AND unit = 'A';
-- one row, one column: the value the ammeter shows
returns 40 A
